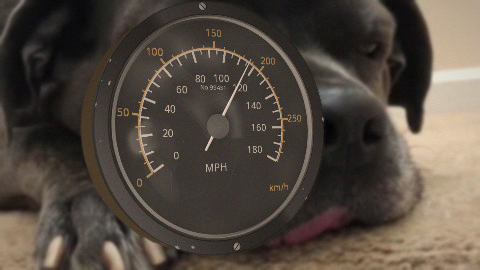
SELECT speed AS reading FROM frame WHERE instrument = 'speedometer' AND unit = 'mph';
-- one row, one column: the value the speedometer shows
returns 115 mph
